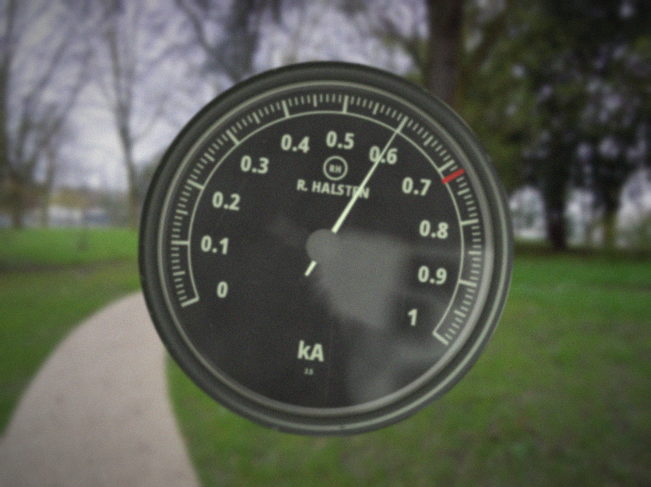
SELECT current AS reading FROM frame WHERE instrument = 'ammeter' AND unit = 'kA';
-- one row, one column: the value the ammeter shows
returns 0.6 kA
